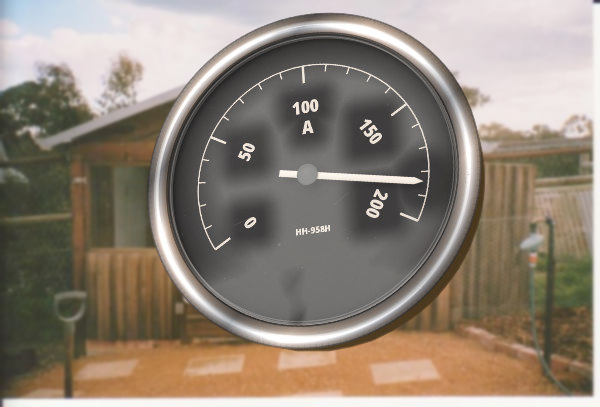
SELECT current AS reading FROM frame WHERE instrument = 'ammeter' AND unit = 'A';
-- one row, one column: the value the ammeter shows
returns 185 A
